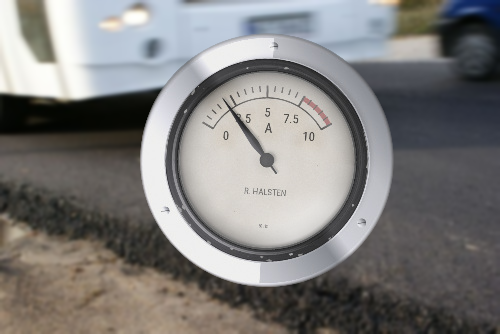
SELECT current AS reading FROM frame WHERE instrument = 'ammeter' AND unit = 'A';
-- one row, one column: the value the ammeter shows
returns 2 A
